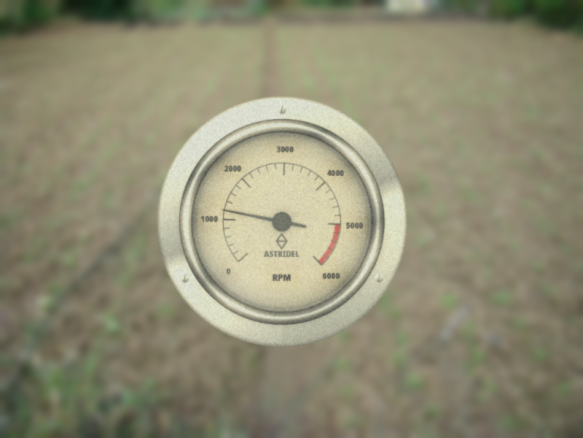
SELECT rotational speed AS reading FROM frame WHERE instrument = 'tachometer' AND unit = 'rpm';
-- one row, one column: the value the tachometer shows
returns 1200 rpm
